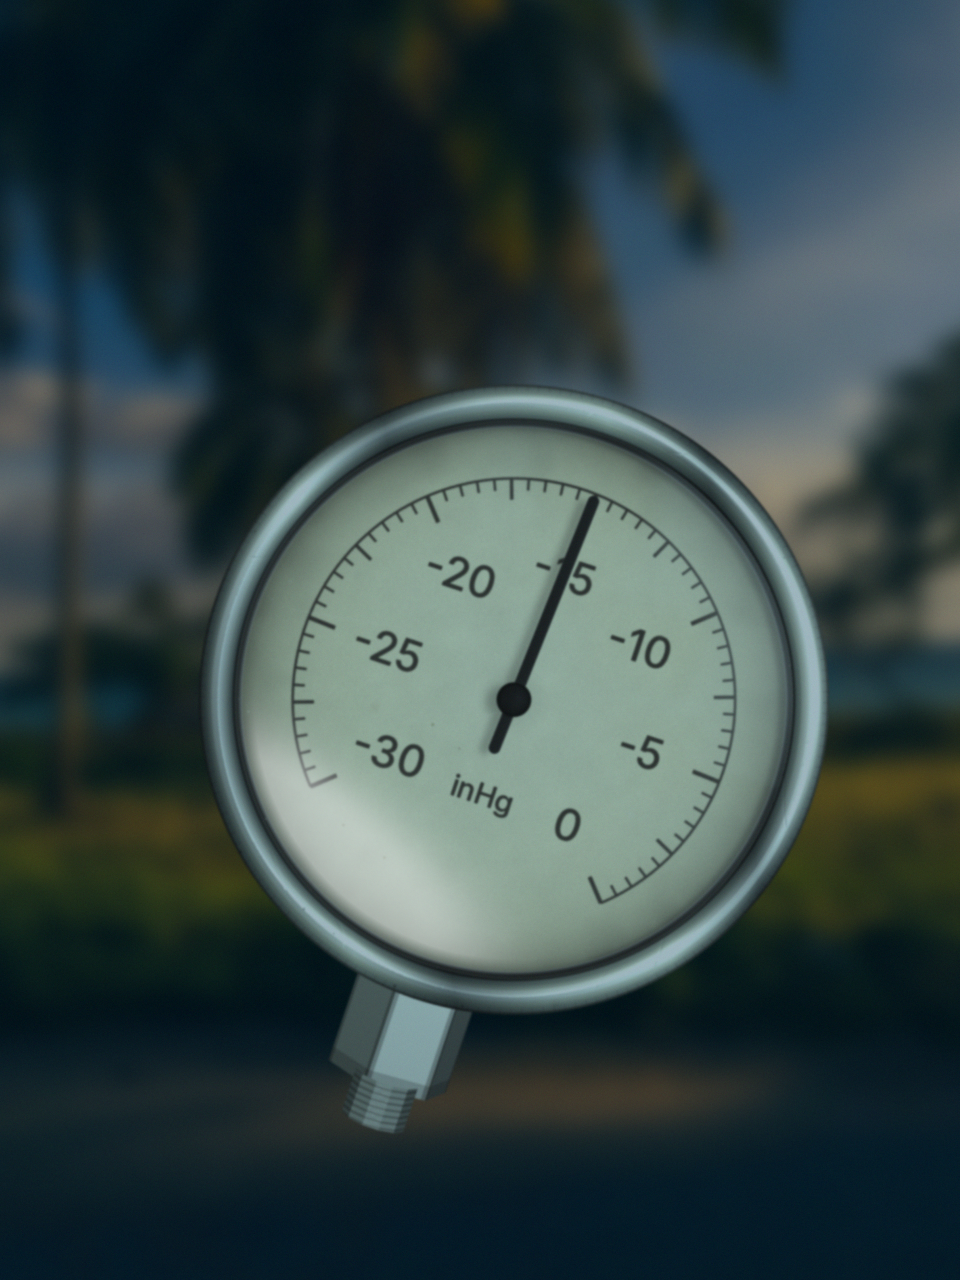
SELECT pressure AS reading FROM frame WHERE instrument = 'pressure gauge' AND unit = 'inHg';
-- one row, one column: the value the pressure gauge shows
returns -15 inHg
